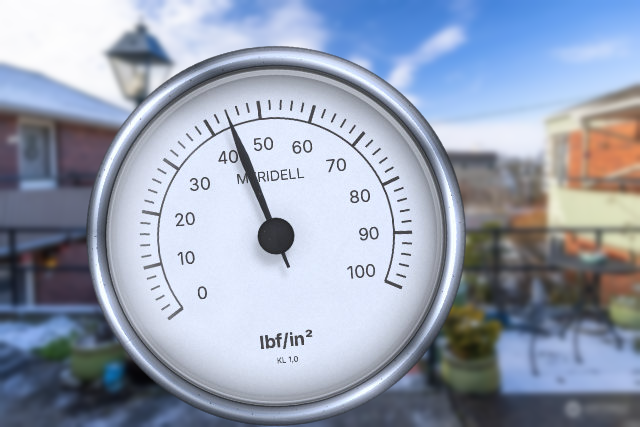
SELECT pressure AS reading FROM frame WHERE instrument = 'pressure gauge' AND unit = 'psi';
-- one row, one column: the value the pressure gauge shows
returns 44 psi
